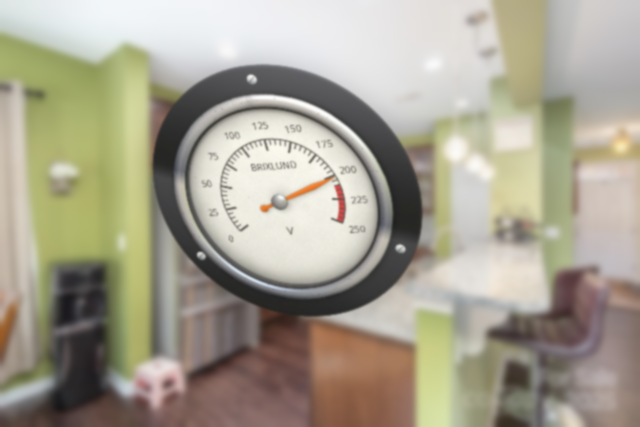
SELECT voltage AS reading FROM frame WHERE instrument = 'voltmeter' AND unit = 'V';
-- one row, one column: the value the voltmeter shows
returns 200 V
